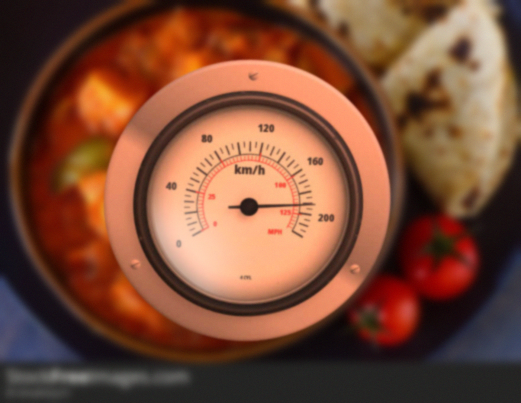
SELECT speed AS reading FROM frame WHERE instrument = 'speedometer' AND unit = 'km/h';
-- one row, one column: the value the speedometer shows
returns 190 km/h
